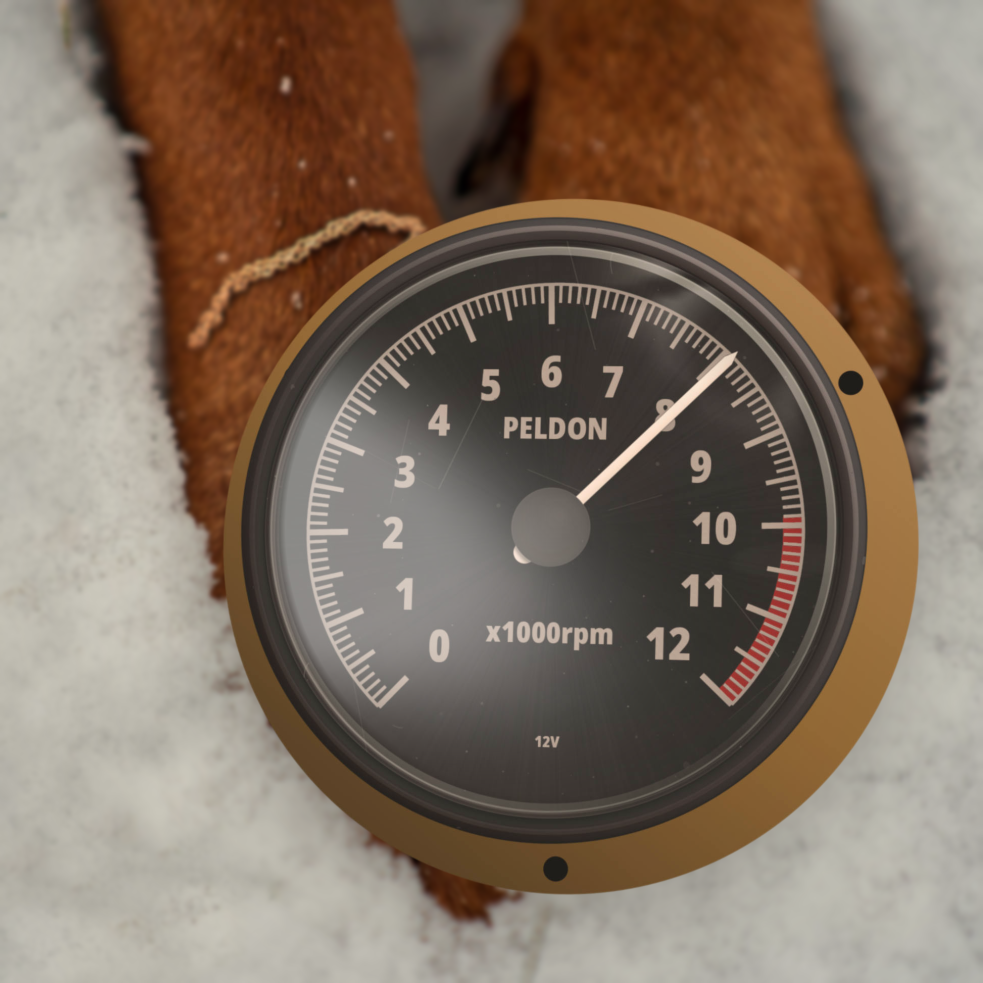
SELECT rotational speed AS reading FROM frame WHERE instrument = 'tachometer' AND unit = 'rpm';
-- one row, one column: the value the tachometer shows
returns 8100 rpm
